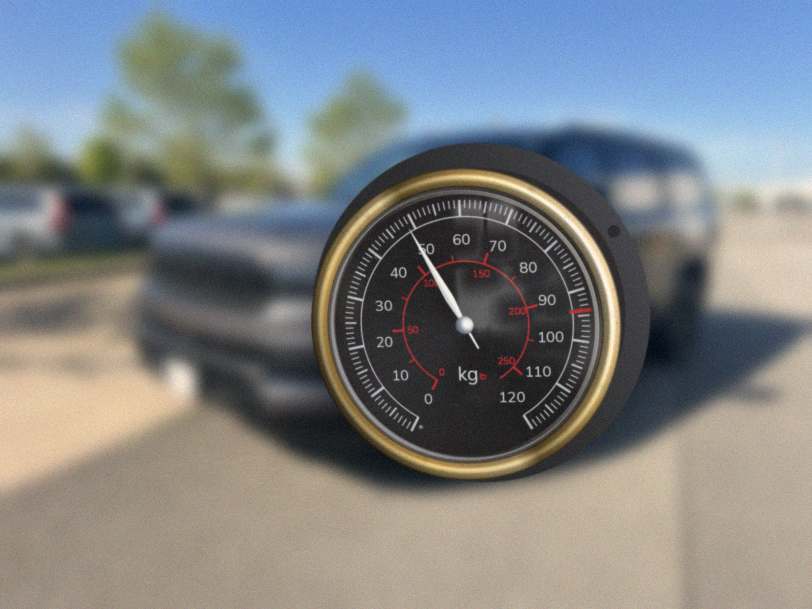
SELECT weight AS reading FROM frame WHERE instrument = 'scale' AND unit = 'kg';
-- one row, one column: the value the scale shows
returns 49 kg
